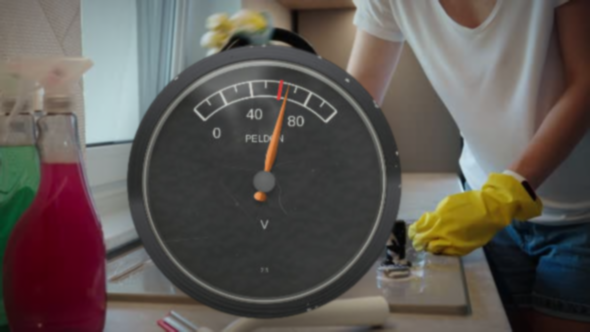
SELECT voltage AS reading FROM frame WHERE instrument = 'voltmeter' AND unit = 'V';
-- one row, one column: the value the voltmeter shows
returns 65 V
